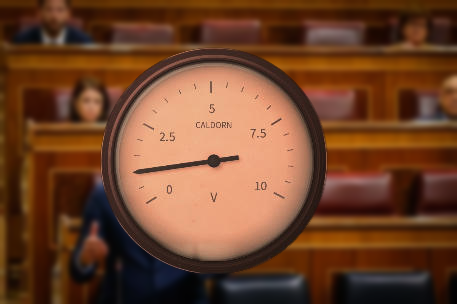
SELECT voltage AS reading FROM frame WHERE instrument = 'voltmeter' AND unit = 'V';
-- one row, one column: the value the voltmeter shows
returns 1 V
